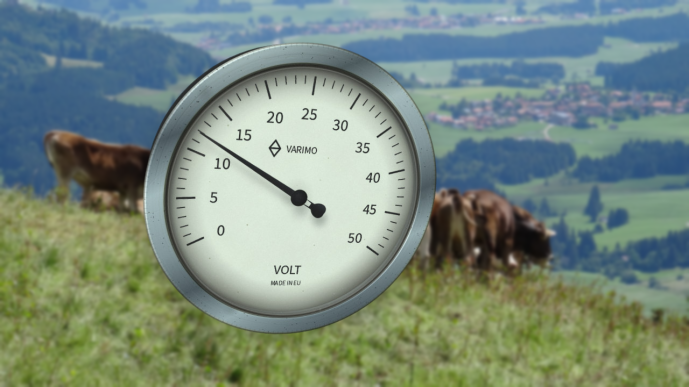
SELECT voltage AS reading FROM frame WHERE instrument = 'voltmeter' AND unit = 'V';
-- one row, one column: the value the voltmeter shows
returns 12 V
